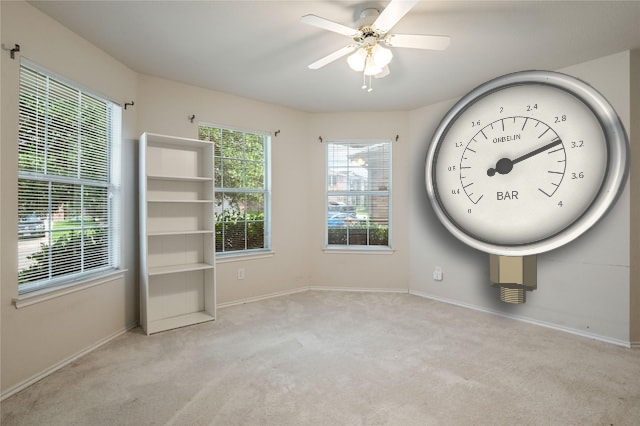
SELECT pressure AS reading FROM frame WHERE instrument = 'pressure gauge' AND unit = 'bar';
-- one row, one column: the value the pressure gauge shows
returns 3.1 bar
